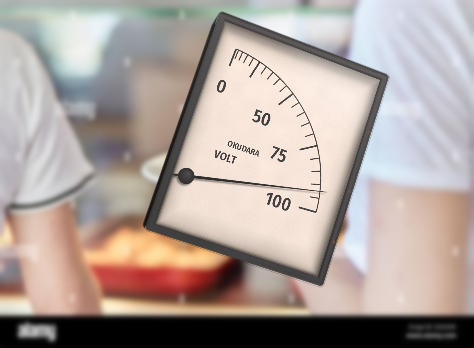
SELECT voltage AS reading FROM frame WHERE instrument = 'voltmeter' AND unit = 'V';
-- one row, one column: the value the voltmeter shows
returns 92.5 V
